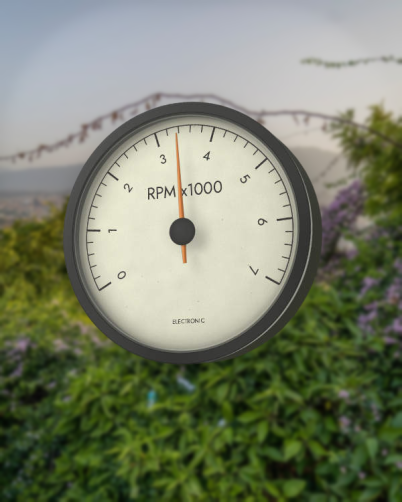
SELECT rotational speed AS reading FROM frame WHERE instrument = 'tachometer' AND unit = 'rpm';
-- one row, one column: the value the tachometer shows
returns 3400 rpm
